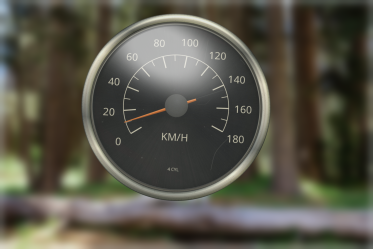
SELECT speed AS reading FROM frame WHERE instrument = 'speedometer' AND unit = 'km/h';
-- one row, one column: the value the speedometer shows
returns 10 km/h
